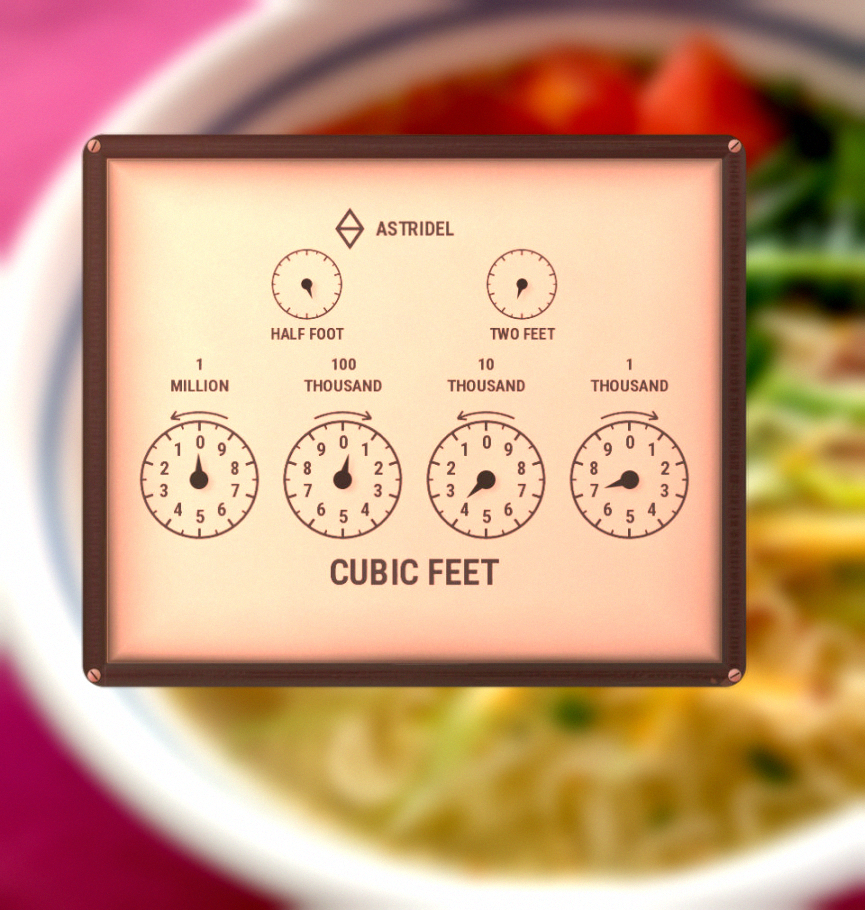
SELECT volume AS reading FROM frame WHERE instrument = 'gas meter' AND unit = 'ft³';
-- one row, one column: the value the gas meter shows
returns 3700 ft³
